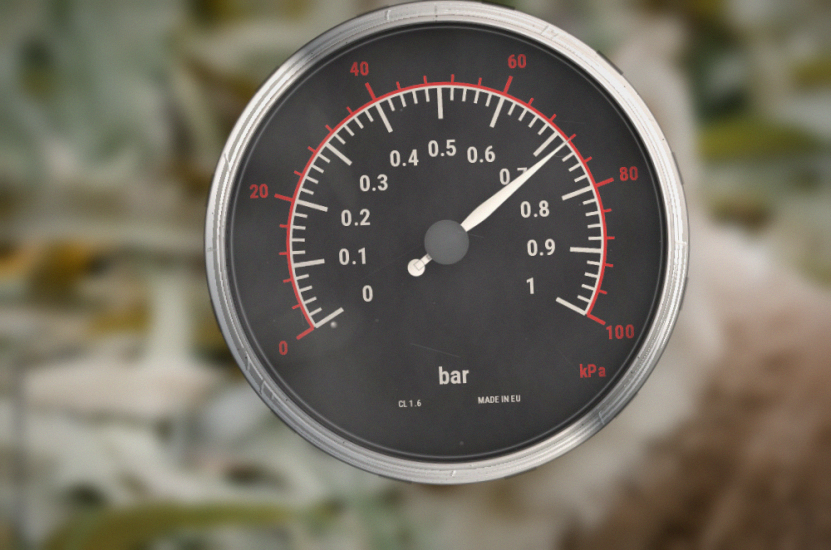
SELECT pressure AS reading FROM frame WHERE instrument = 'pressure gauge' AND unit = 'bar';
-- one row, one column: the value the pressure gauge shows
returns 0.72 bar
